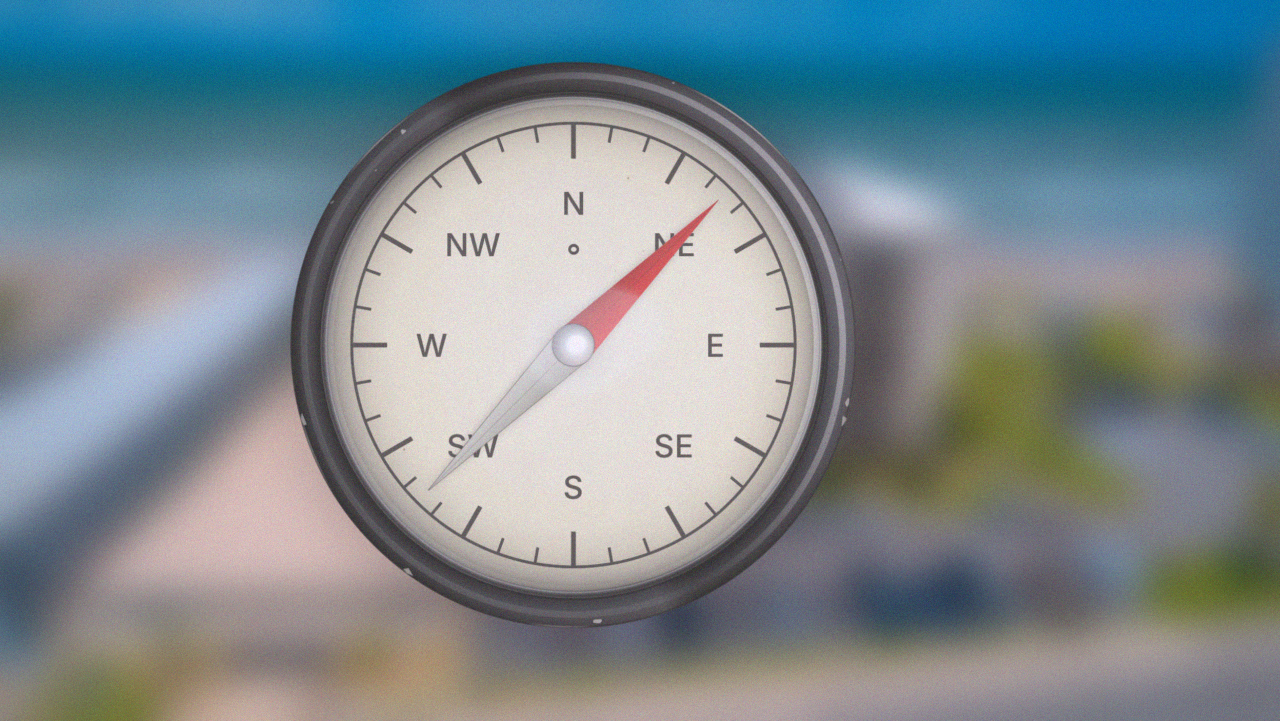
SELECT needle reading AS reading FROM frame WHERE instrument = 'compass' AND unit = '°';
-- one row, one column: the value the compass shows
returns 45 °
